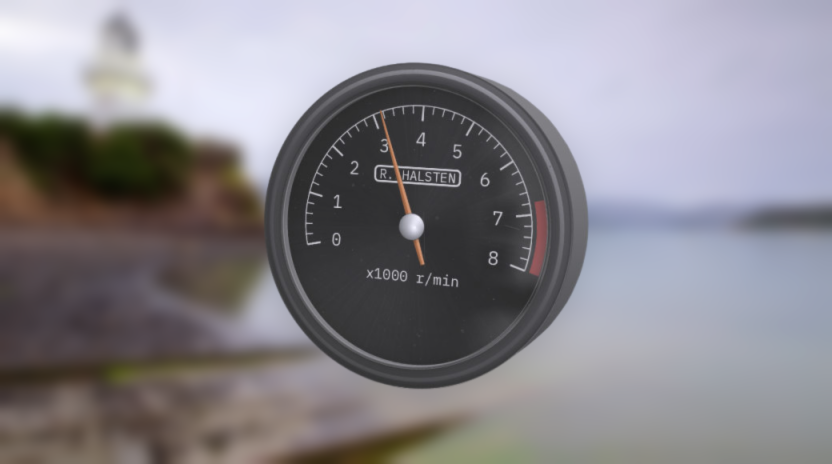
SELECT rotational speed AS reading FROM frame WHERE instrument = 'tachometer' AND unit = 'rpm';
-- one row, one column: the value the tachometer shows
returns 3200 rpm
